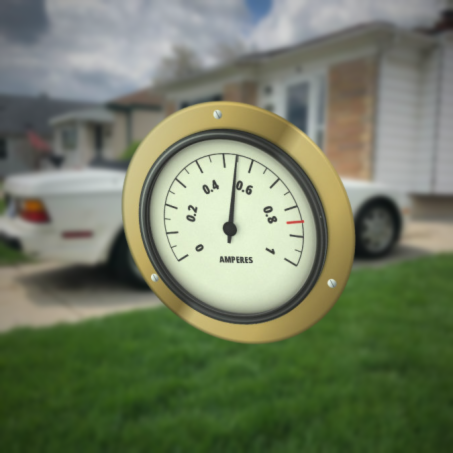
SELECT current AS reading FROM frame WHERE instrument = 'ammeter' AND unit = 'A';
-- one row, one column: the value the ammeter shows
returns 0.55 A
